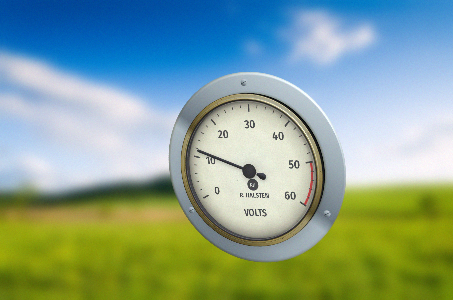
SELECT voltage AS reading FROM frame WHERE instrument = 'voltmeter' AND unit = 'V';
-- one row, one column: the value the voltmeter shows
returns 12 V
